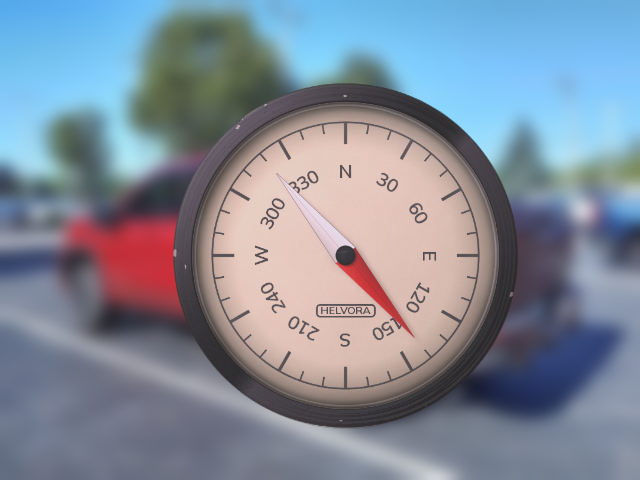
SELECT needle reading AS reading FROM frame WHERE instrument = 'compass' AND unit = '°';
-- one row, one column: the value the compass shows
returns 140 °
